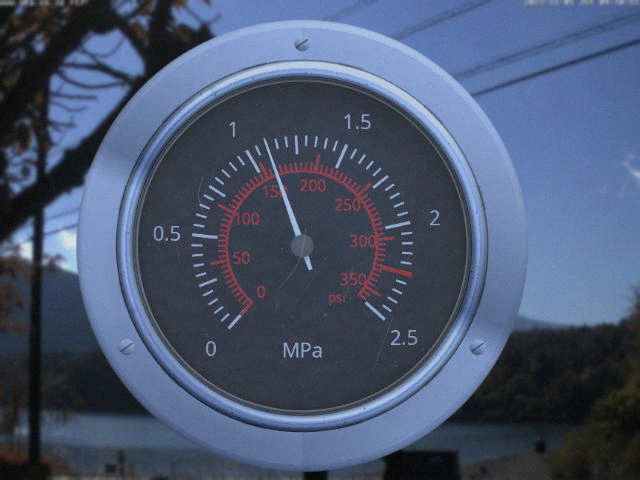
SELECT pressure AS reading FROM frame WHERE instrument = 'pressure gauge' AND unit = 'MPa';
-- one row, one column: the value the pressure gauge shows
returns 1.1 MPa
